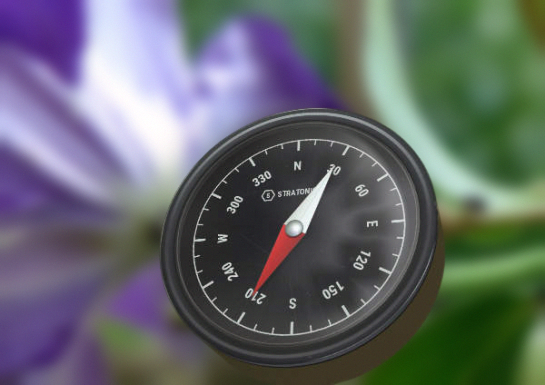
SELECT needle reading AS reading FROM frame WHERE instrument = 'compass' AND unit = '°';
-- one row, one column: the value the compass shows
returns 210 °
